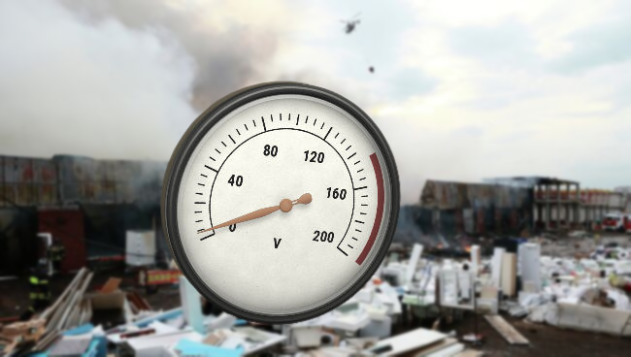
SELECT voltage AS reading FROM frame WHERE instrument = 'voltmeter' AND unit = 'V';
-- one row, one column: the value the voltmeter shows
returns 5 V
